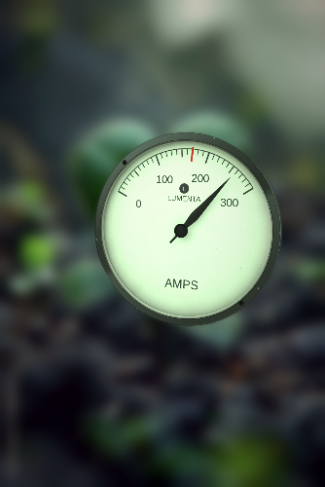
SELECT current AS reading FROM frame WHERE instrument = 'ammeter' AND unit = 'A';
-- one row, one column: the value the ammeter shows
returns 260 A
